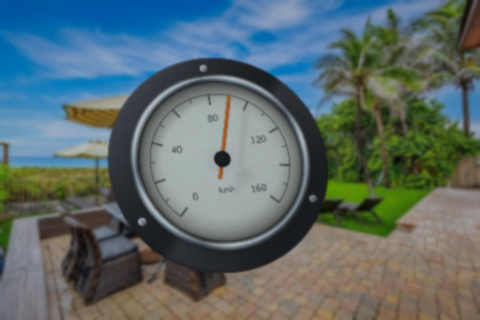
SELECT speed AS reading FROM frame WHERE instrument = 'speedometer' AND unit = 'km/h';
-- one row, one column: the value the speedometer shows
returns 90 km/h
